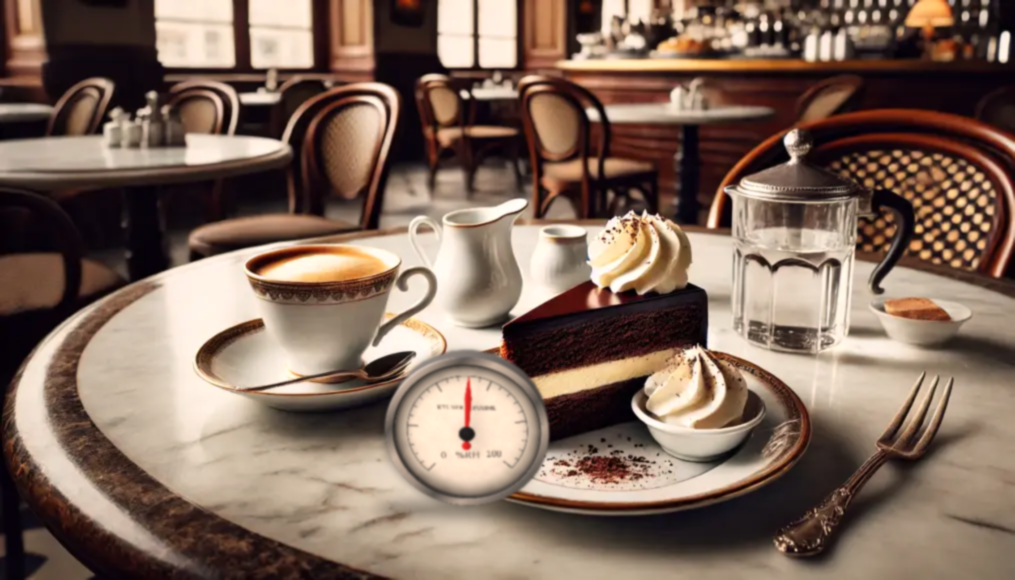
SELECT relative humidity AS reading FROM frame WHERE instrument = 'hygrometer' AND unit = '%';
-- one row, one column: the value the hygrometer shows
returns 52 %
